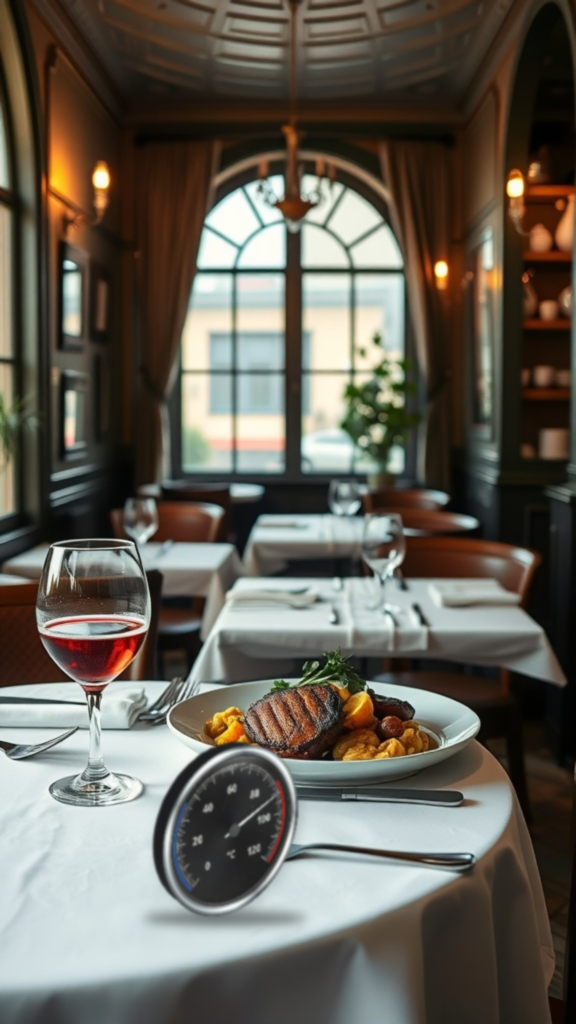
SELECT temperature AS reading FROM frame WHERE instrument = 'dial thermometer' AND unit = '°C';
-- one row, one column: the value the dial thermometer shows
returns 90 °C
